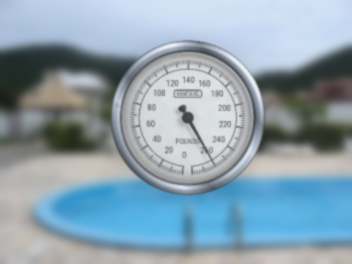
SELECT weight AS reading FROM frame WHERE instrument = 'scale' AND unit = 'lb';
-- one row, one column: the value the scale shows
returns 260 lb
